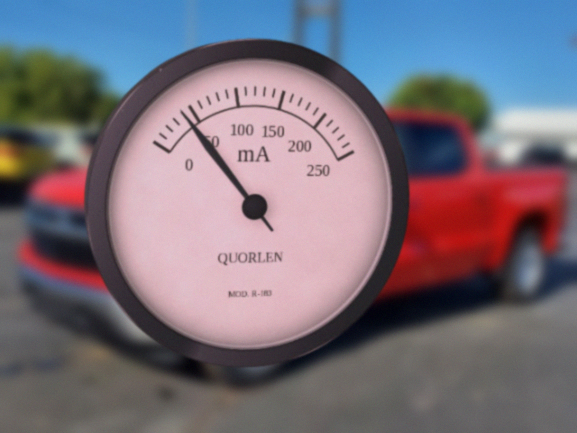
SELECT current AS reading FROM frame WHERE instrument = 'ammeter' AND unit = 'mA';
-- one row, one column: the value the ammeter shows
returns 40 mA
